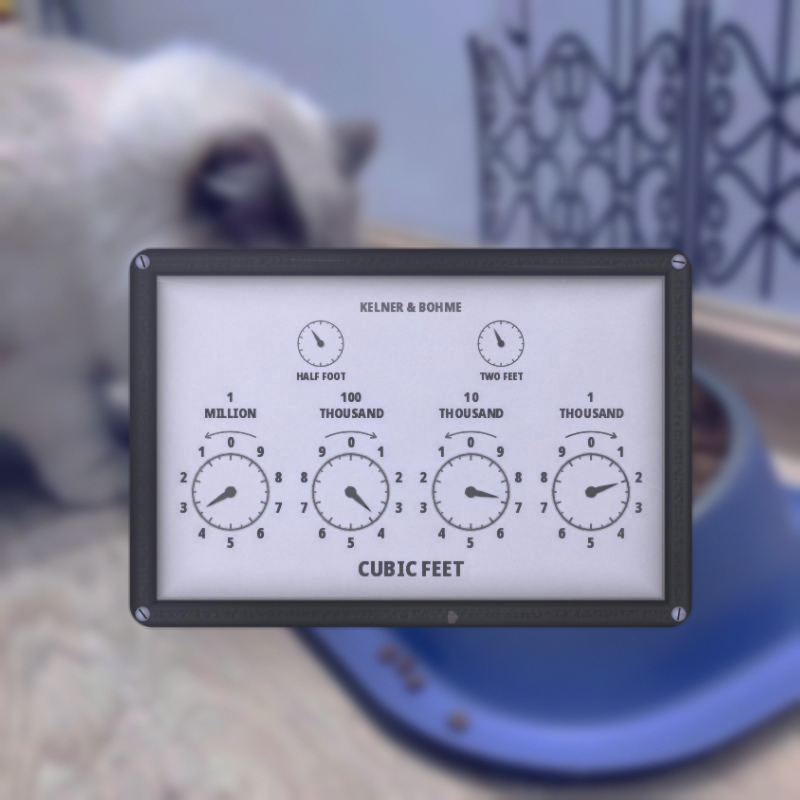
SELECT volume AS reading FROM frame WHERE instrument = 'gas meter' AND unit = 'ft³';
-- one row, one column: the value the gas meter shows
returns 337200 ft³
